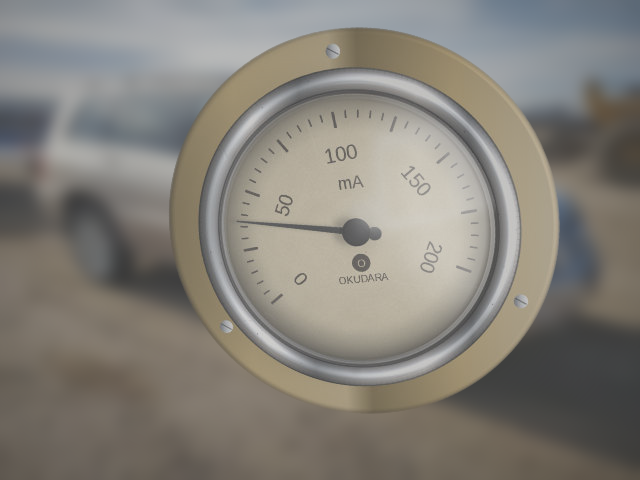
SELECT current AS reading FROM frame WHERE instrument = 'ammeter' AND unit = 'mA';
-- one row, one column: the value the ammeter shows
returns 37.5 mA
